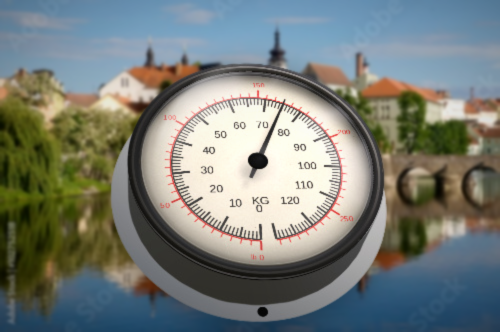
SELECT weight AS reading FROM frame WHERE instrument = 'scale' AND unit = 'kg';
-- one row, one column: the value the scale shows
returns 75 kg
